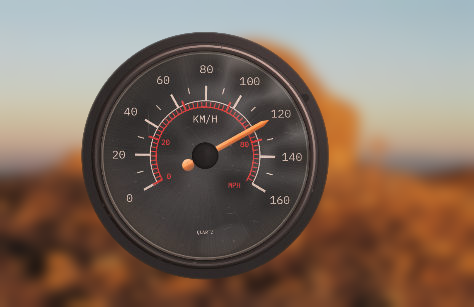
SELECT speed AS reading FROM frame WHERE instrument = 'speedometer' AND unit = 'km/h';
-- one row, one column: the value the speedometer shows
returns 120 km/h
